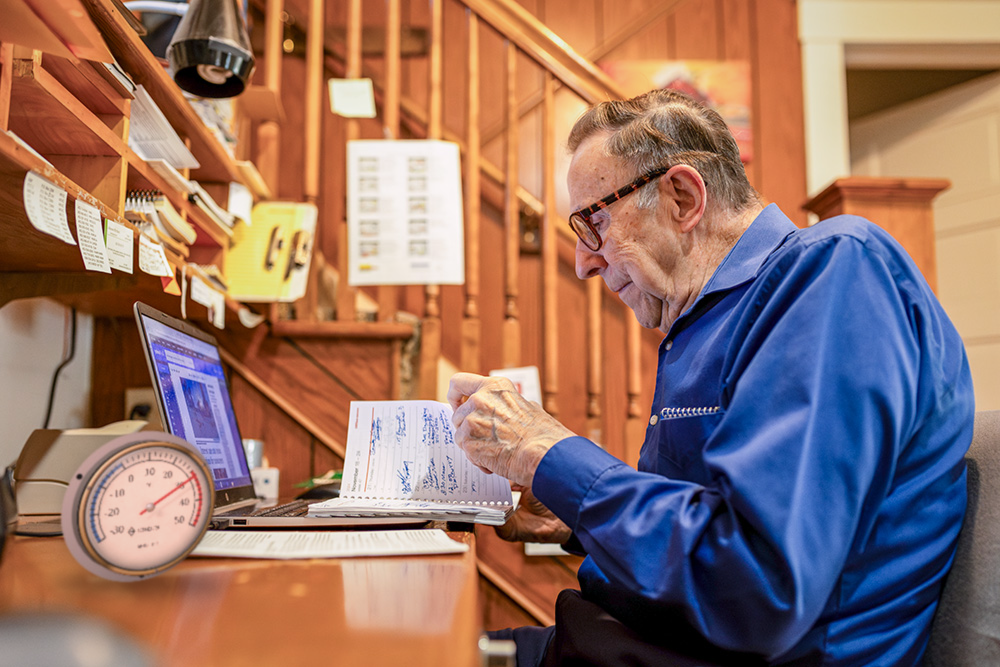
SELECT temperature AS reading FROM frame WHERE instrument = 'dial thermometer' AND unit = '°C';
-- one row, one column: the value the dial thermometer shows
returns 30 °C
